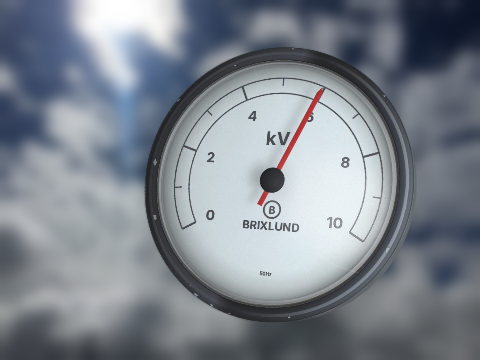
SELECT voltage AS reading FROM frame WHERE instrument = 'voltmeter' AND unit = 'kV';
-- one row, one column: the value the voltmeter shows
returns 6 kV
